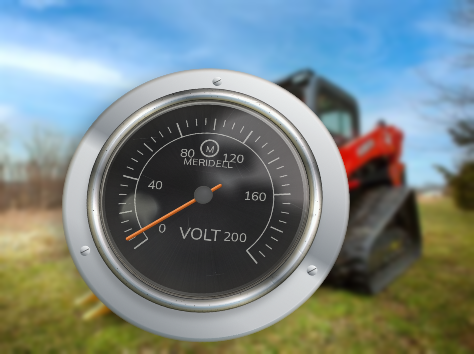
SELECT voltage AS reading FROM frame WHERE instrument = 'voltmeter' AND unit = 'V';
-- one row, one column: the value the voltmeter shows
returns 5 V
